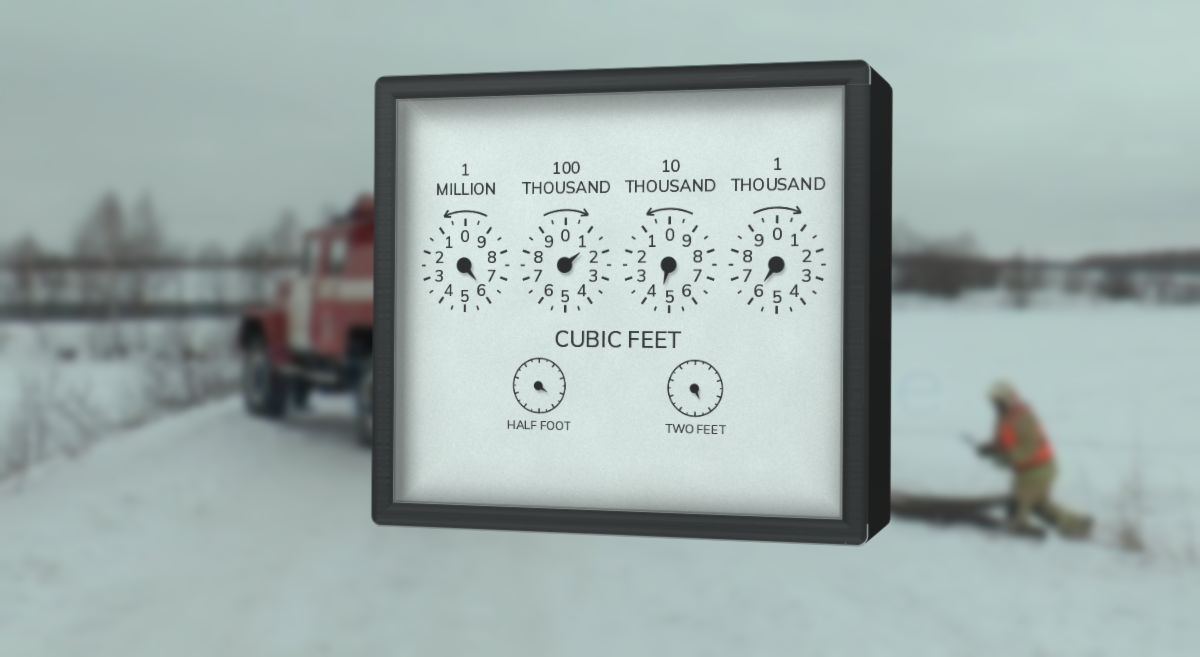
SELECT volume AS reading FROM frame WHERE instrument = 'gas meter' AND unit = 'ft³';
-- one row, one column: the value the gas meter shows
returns 614600 ft³
